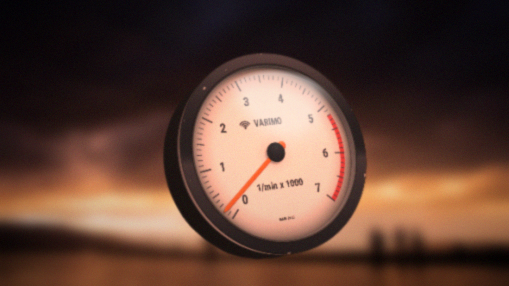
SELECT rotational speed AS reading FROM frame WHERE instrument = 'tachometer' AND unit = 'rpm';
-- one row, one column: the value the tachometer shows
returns 200 rpm
